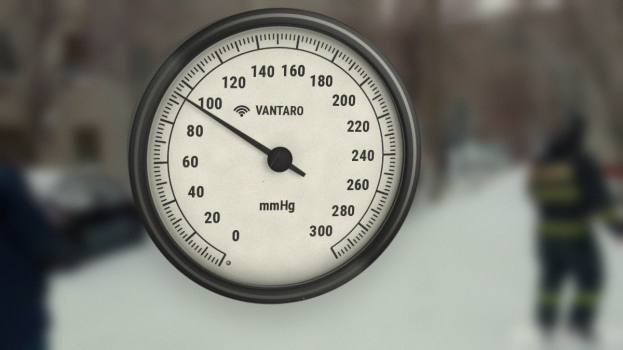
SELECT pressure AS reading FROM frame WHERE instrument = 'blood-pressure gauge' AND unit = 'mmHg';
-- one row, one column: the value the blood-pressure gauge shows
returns 94 mmHg
